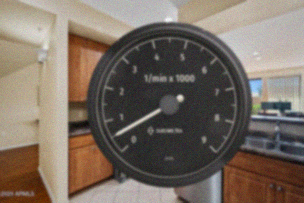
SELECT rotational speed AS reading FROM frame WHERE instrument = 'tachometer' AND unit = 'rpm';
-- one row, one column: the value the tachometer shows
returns 500 rpm
